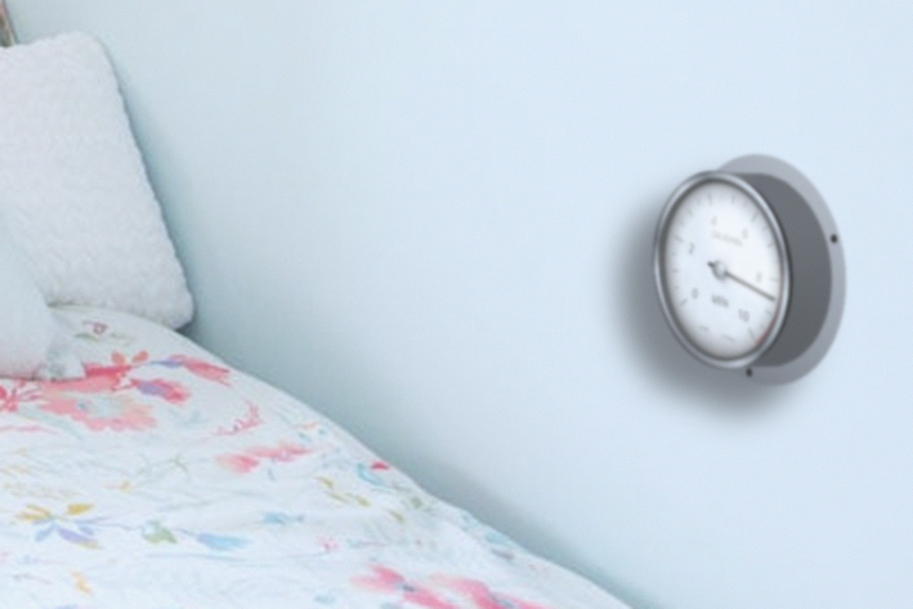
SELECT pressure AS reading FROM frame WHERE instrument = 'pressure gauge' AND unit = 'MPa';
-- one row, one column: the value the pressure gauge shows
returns 8.5 MPa
